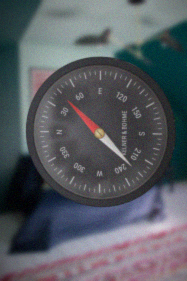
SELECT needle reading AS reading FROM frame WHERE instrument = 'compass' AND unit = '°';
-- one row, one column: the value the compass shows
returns 45 °
